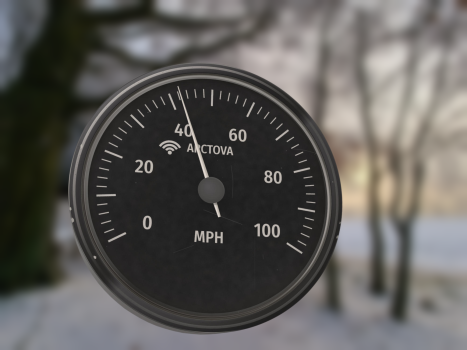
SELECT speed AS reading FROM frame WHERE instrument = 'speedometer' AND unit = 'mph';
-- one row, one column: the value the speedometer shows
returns 42 mph
